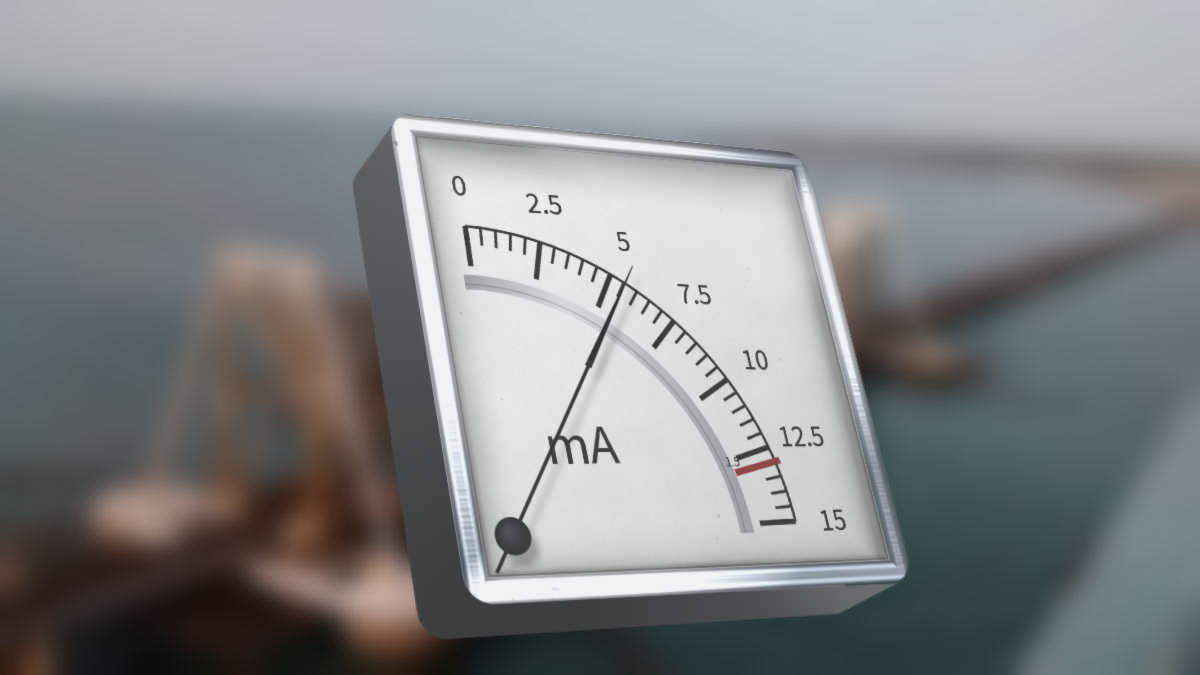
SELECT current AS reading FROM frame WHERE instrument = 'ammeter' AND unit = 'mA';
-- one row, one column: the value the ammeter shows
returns 5.5 mA
